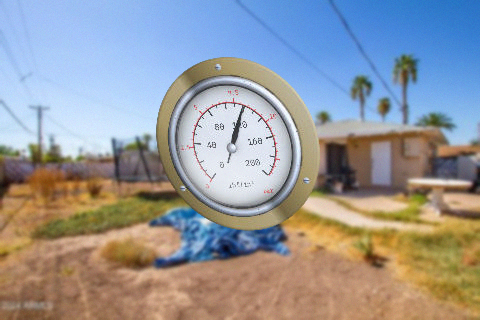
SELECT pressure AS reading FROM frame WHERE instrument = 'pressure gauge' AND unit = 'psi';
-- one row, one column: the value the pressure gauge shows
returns 120 psi
